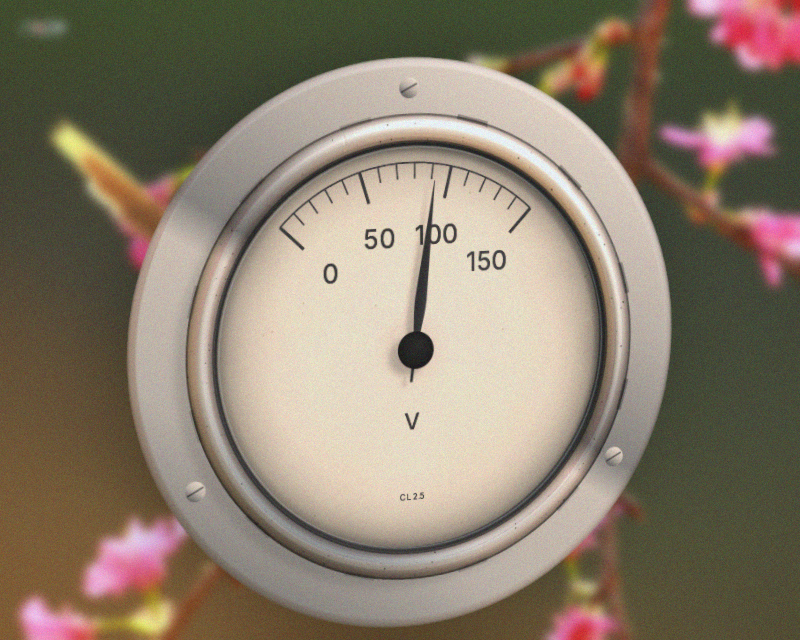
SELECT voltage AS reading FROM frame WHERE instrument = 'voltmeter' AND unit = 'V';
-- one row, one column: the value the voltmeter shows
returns 90 V
